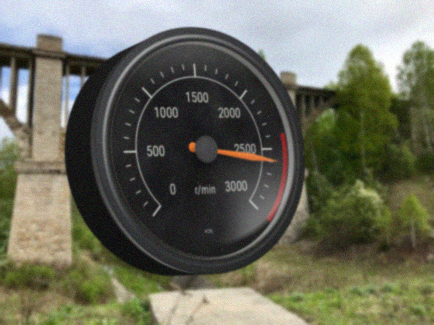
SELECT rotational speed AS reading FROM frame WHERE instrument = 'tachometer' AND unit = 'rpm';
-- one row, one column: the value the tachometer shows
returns 2600 rpm
